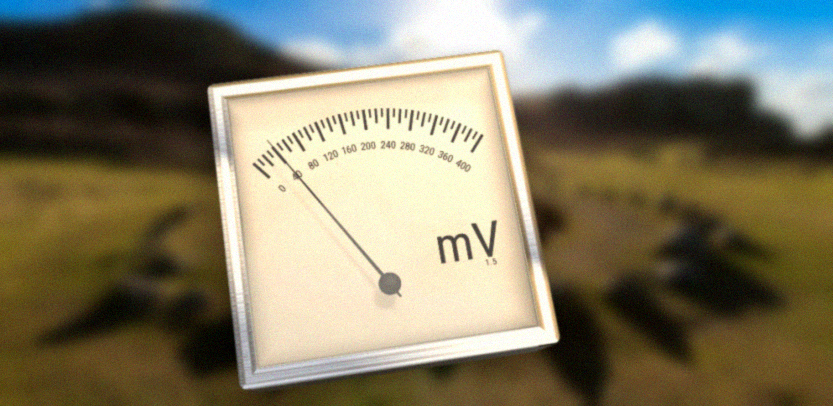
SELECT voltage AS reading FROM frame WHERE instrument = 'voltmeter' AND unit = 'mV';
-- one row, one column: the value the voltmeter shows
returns 40 mV
